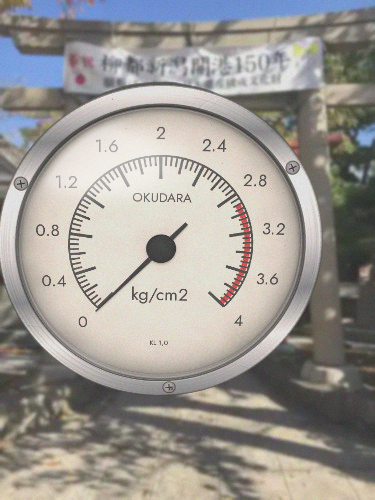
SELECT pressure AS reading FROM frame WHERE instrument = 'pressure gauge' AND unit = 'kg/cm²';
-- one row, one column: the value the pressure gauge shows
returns 0 kg/cm²
